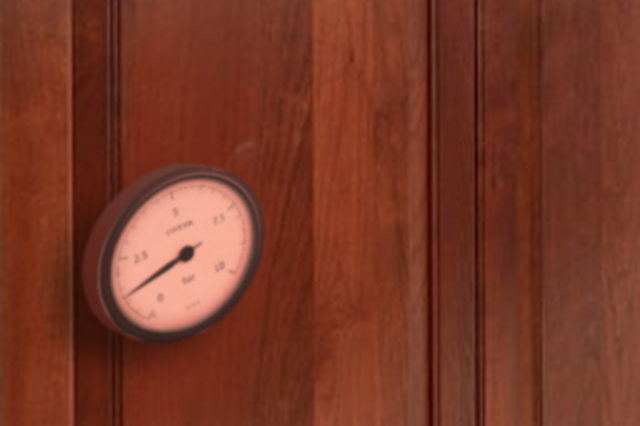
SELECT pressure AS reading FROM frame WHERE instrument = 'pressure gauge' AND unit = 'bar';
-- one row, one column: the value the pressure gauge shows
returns 1.25 bar
